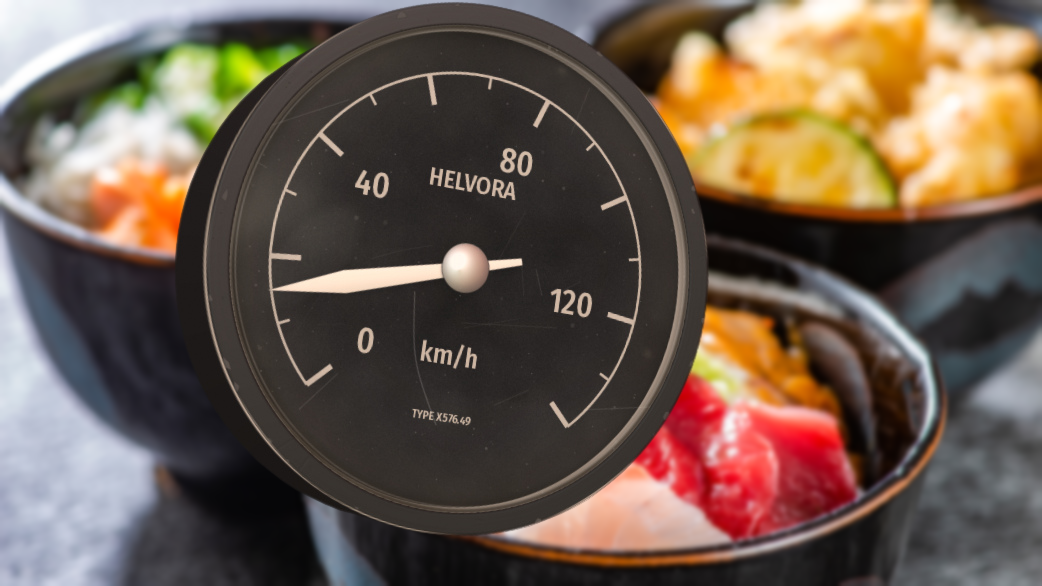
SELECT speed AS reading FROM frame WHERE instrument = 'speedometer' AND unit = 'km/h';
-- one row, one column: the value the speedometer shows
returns 15 km/h
